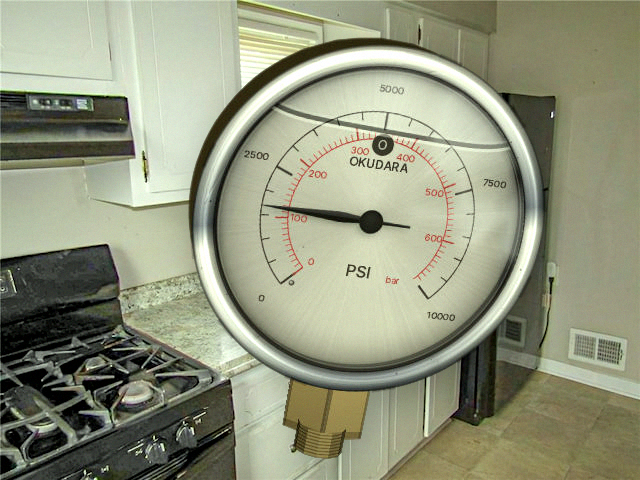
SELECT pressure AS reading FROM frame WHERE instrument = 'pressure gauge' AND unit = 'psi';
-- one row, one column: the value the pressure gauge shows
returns 1750 psi
